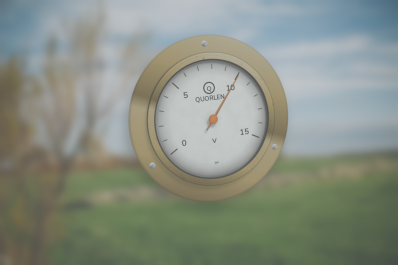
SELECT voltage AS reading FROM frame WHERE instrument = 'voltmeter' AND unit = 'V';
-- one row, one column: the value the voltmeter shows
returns 10 V
